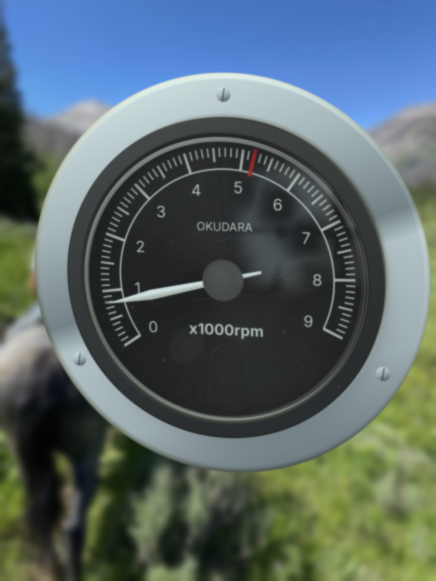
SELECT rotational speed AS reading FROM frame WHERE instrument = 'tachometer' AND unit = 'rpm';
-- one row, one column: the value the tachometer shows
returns 800 rpm
